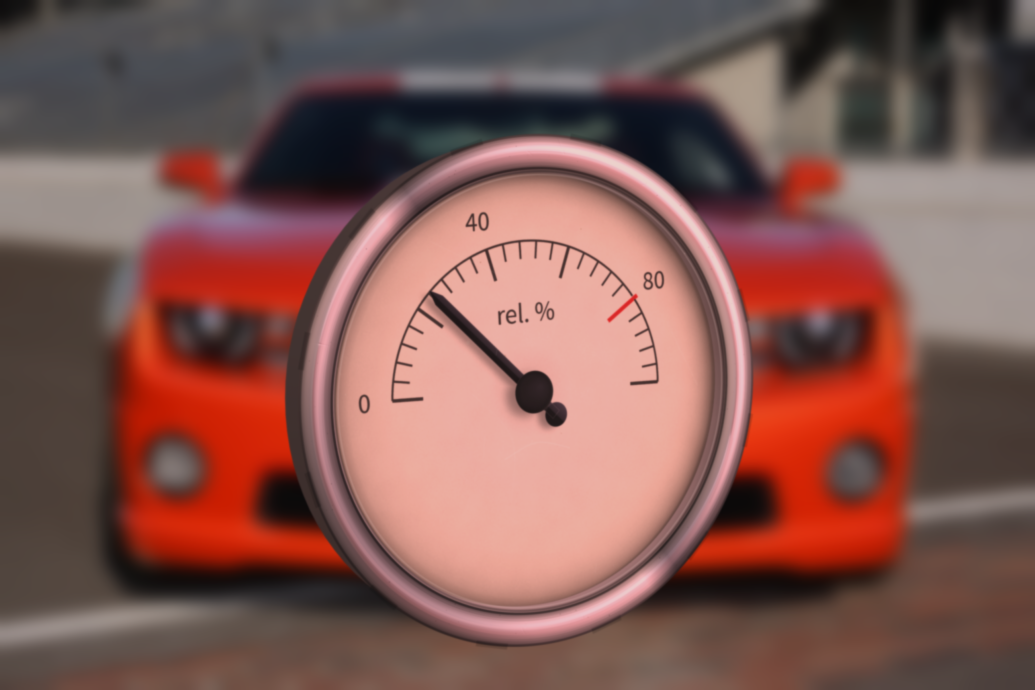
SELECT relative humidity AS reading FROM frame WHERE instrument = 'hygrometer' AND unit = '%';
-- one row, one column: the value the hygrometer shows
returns 24 %
